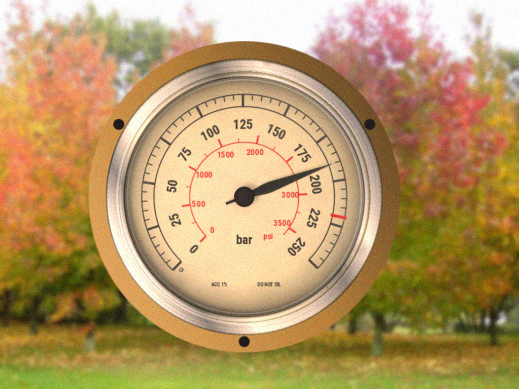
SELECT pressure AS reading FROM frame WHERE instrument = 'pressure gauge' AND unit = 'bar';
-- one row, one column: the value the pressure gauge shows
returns 190 bar
